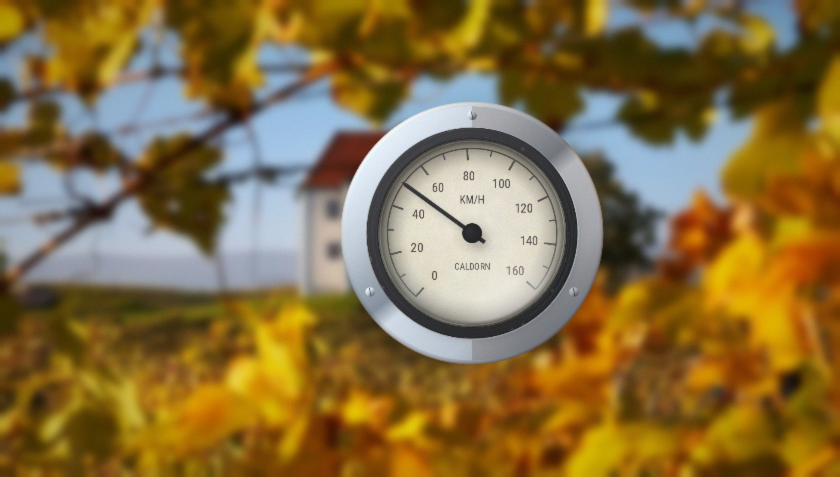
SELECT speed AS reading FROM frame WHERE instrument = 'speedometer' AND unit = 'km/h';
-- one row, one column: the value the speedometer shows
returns 50 km/h
